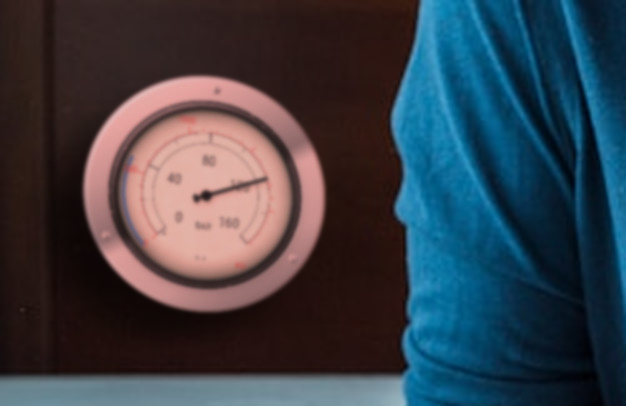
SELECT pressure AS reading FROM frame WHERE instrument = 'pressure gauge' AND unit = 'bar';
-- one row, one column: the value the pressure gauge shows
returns 120 bar
